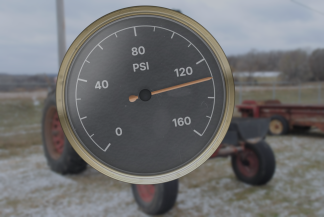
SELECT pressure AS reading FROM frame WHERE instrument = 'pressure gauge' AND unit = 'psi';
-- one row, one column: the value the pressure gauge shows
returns 130 psi
